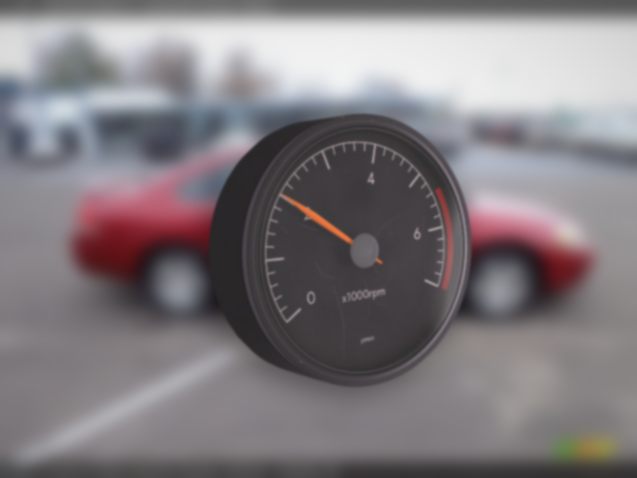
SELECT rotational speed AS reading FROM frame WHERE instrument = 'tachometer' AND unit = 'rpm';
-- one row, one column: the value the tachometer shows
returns 2000 rpm
